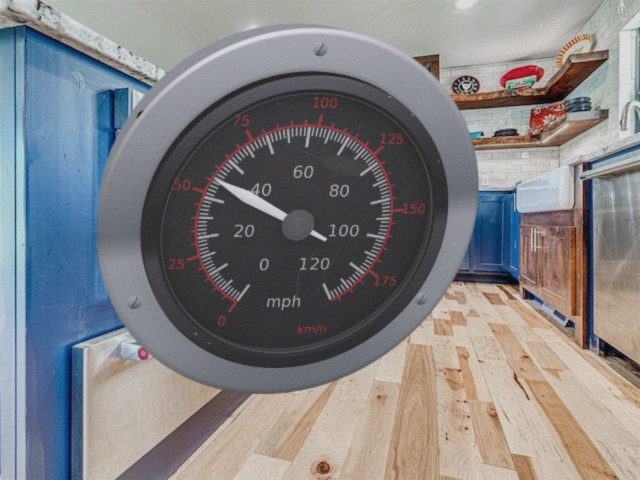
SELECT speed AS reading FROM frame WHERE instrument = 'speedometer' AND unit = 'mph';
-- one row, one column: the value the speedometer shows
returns 35 mph
